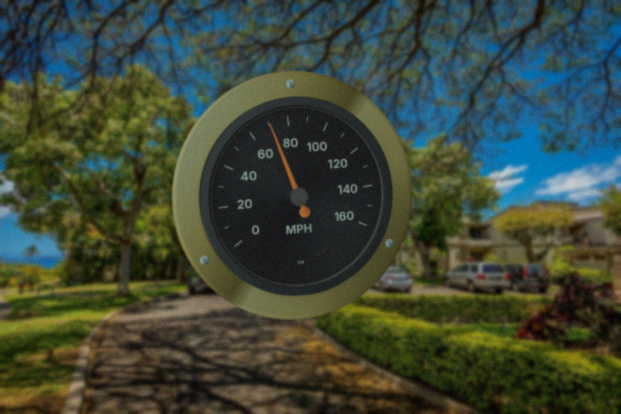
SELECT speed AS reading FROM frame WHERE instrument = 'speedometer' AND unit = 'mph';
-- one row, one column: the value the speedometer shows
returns 70 mph
